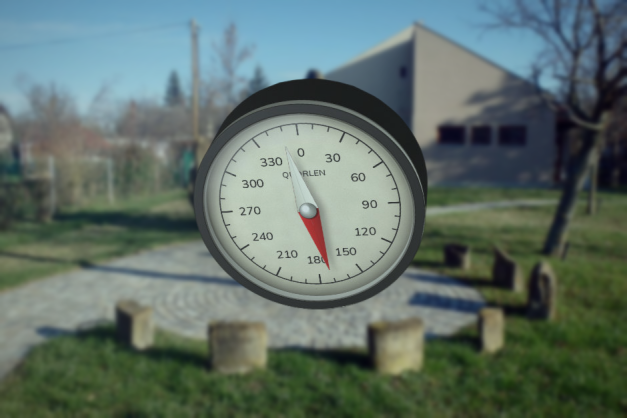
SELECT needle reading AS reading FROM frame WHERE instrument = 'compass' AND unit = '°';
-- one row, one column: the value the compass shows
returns 170 °
